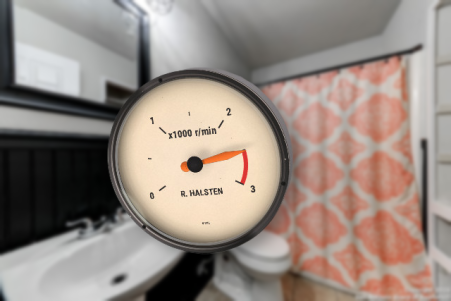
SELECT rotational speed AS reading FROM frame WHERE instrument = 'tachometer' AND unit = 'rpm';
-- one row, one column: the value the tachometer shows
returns 2500 rpm
